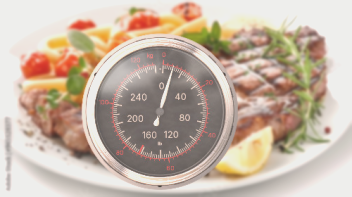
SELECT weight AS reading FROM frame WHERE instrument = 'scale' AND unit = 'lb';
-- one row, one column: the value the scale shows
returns 10 lb
